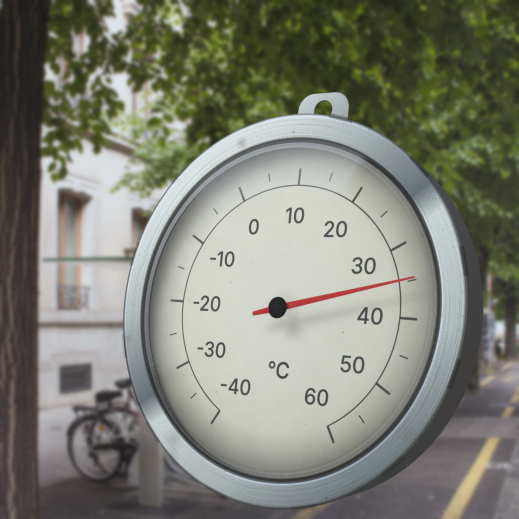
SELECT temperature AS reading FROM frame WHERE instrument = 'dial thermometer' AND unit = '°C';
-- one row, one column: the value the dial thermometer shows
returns 35 °C
